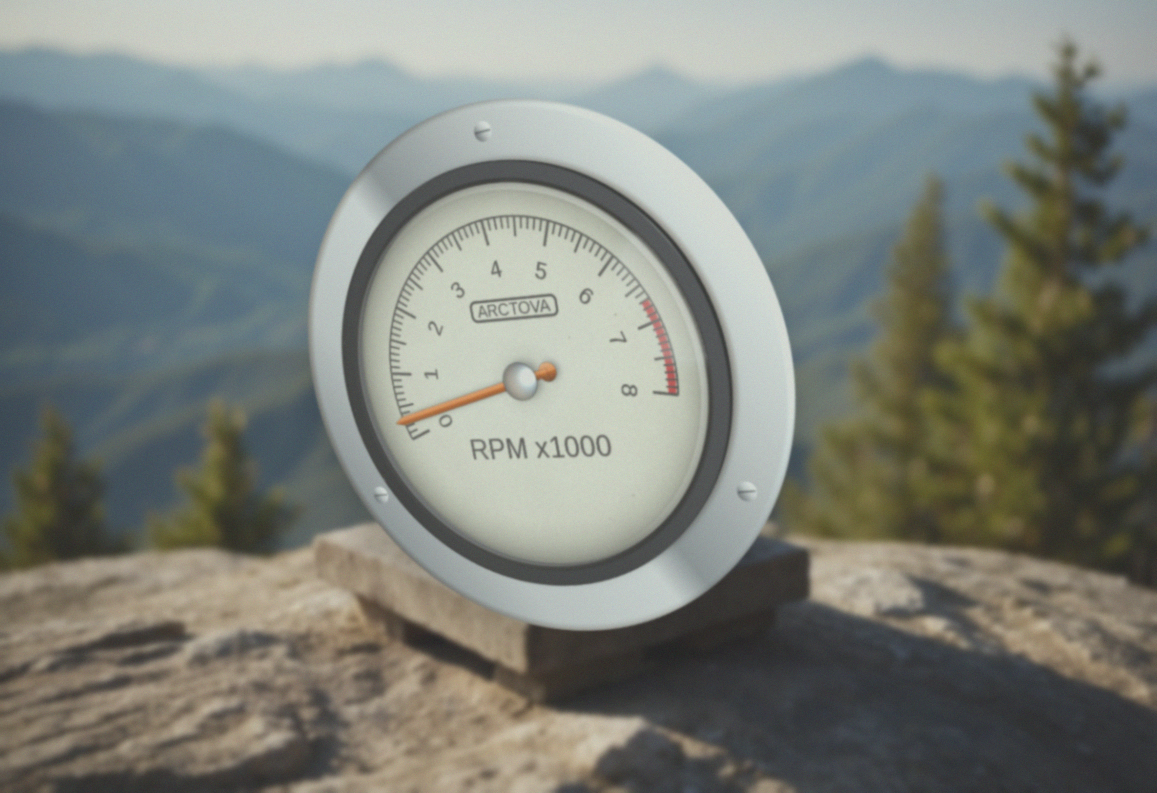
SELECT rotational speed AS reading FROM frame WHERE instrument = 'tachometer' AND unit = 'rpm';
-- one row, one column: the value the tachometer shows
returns 300 rpm
